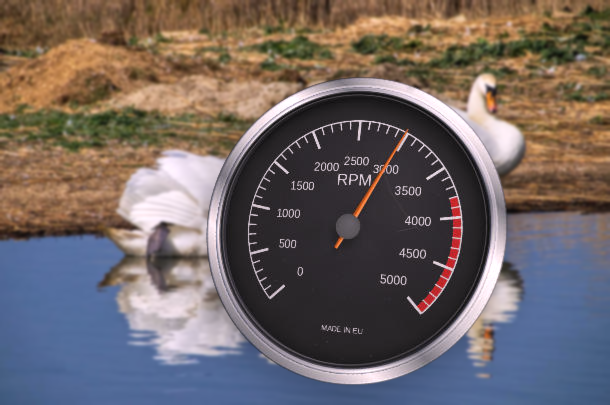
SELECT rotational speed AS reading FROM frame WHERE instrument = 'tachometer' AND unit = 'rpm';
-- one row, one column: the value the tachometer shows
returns 3000 rpm
